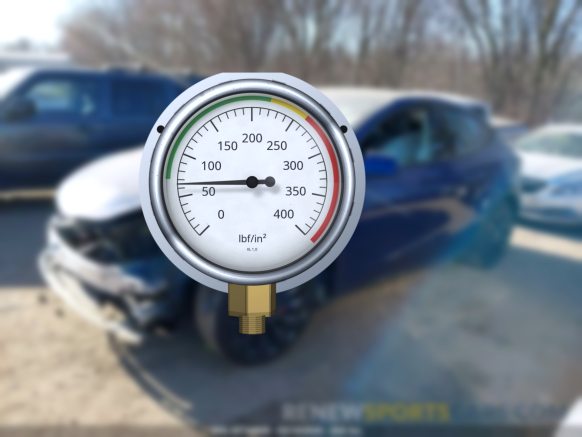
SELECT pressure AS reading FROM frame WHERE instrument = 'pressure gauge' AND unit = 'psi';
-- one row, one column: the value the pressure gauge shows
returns 65 psi
